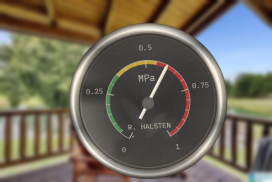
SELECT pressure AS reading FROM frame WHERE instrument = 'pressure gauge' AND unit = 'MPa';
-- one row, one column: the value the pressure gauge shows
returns 0.6 MPa
